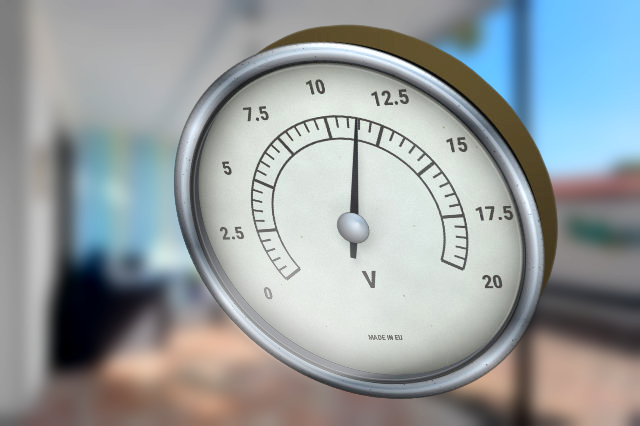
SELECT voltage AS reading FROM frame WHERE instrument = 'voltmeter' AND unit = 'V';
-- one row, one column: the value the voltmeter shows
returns 11.5 V
